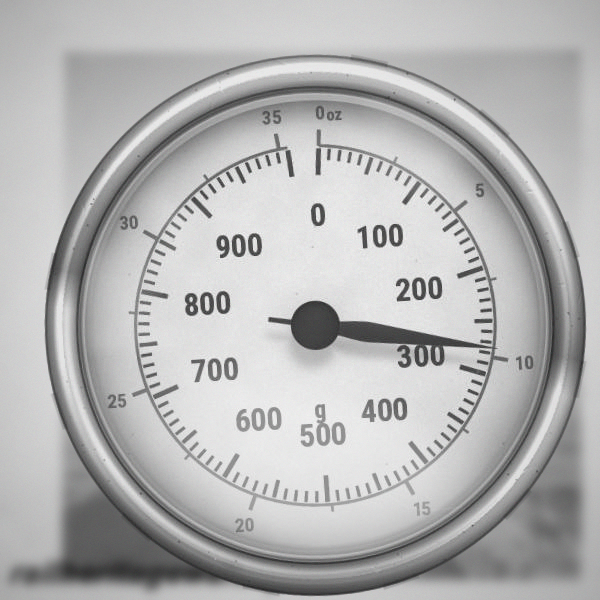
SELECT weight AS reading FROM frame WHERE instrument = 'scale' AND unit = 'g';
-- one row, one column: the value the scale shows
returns 275 g
